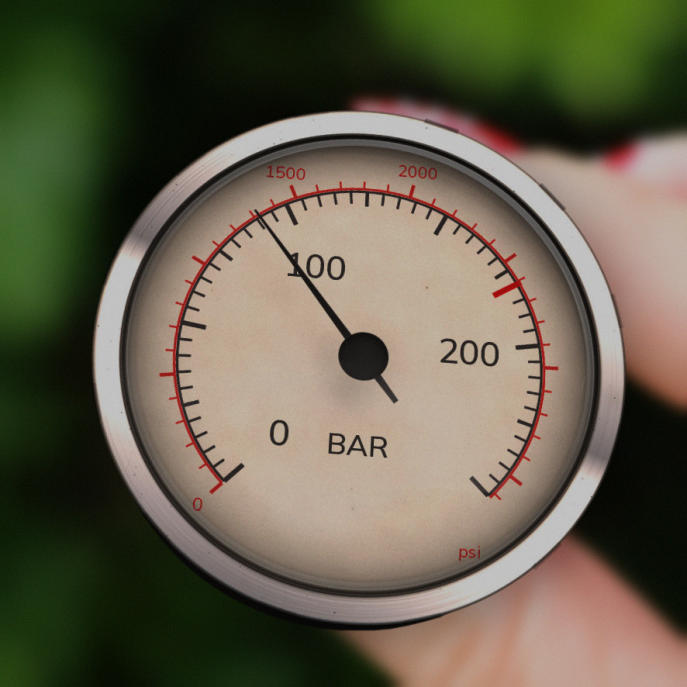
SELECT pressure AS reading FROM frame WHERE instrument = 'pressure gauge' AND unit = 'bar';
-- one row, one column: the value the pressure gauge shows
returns 90 bar
